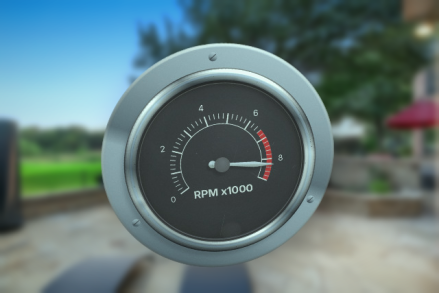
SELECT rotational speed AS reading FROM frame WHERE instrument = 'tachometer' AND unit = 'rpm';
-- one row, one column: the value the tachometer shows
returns 8200 rpm
